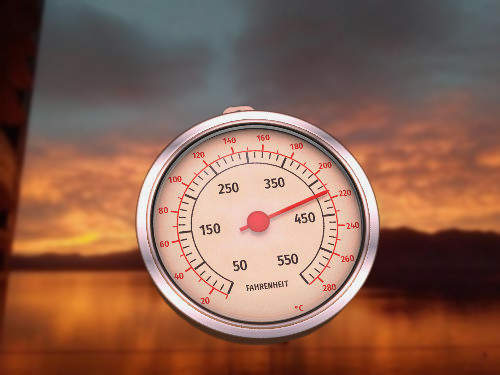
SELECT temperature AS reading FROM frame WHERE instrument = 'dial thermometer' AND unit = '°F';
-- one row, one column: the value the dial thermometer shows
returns 420 °F
